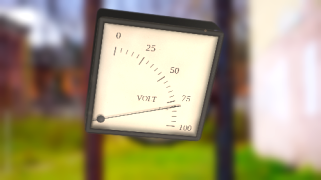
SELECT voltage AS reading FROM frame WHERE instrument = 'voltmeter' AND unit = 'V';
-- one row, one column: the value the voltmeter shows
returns 80 V
